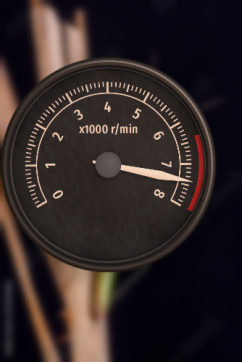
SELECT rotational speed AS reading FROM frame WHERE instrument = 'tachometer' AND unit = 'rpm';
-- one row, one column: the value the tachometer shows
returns 7400 rpm
